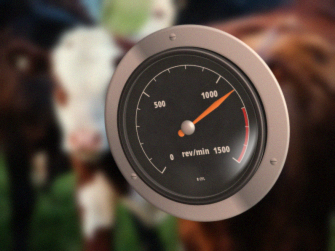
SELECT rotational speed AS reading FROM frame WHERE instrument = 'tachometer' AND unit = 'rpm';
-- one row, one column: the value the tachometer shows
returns 1100 rpm
